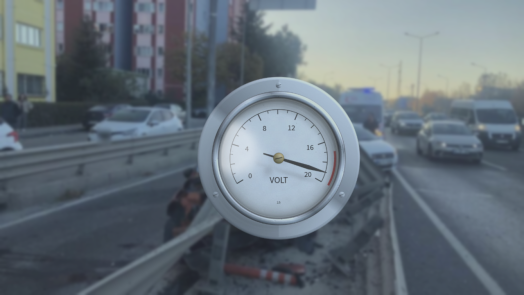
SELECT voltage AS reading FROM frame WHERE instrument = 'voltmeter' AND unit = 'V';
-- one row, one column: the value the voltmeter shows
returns 19 V
